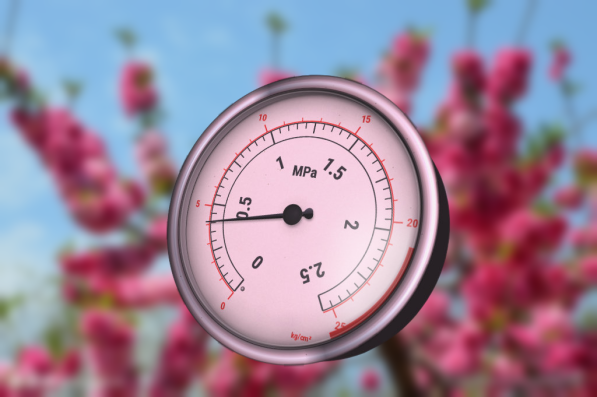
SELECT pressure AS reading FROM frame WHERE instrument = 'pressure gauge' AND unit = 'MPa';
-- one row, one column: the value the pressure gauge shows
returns 0.4 MPa
